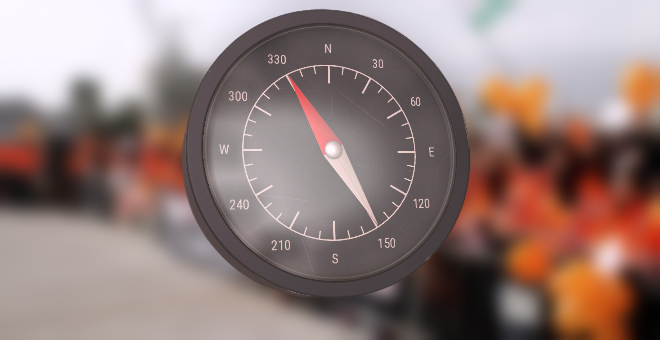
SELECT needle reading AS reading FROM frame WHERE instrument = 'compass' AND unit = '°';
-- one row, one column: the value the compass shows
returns 330 °
